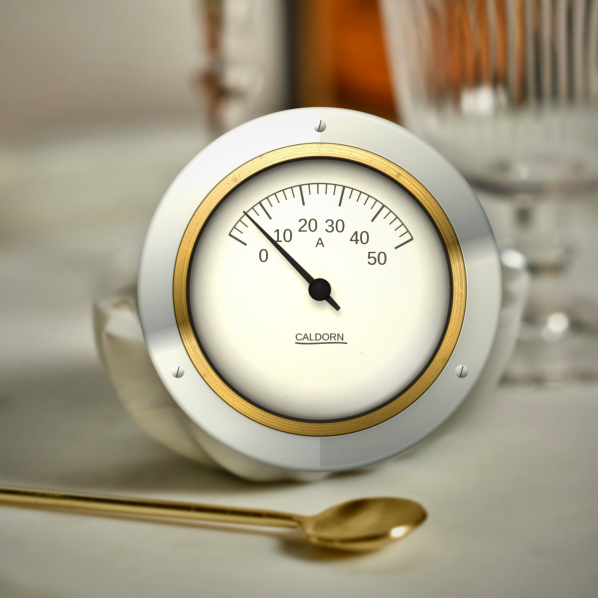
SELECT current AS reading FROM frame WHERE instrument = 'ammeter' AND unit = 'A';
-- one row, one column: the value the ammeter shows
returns 6 A
